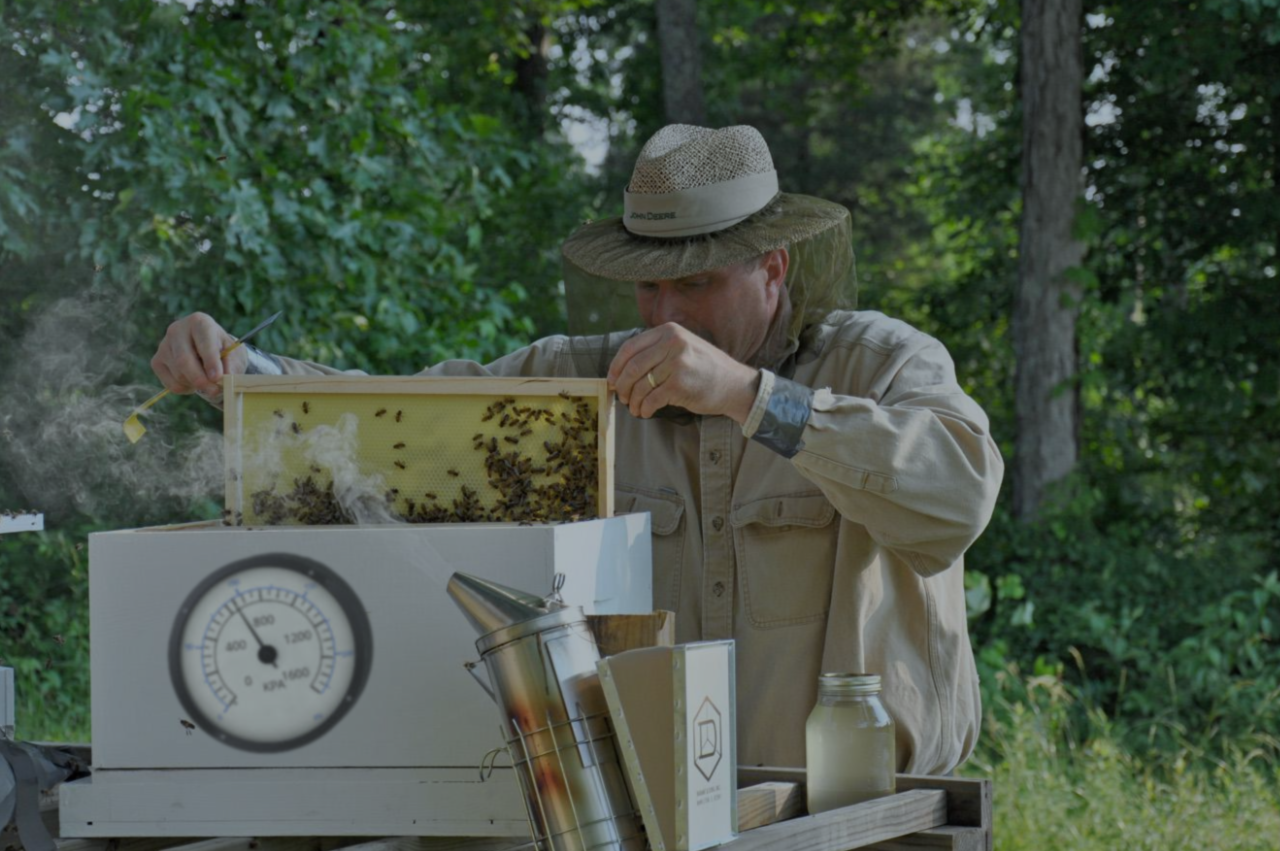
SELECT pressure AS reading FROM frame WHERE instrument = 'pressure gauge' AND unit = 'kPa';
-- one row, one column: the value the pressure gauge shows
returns 650 kPa
